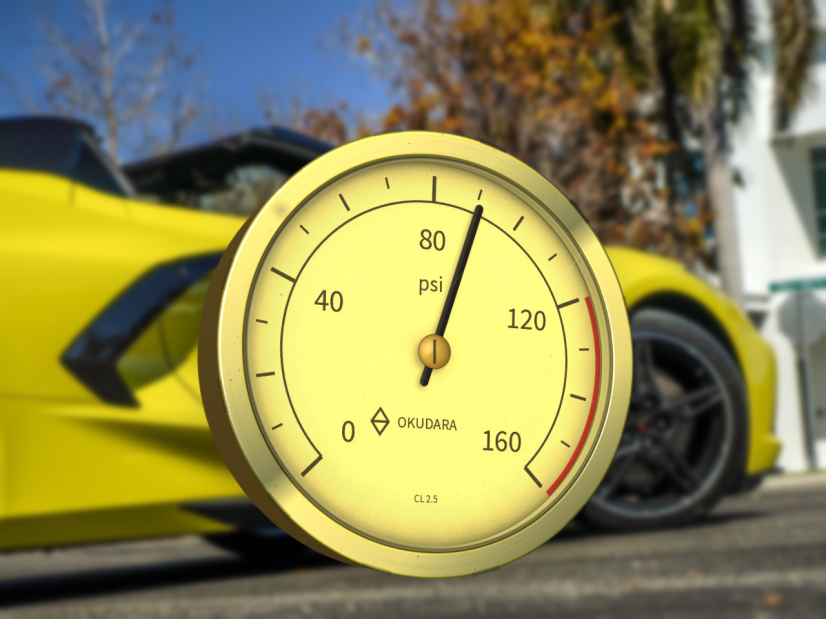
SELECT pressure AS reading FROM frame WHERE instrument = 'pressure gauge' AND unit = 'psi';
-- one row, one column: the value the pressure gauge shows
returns 90 psi
